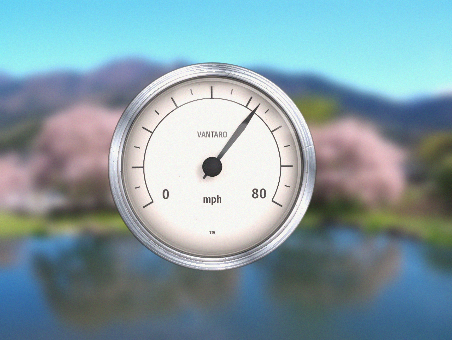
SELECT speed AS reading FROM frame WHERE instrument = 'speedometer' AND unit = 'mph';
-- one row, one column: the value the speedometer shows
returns 52.5 mph
